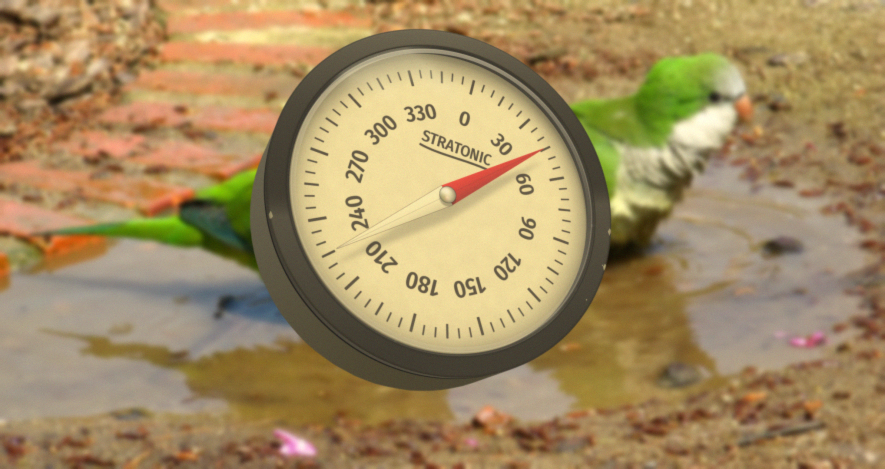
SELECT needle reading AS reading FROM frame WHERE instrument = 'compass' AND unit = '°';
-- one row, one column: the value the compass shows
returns 45 °
